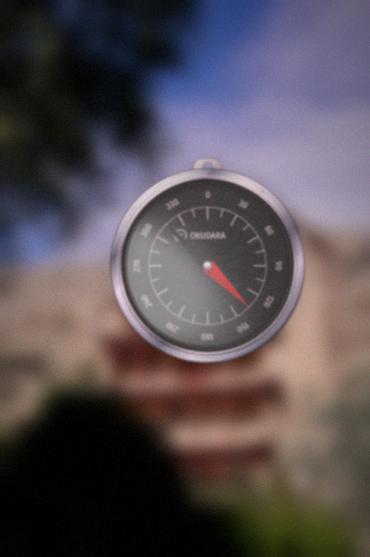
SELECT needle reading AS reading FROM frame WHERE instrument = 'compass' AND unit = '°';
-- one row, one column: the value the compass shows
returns 135 °
